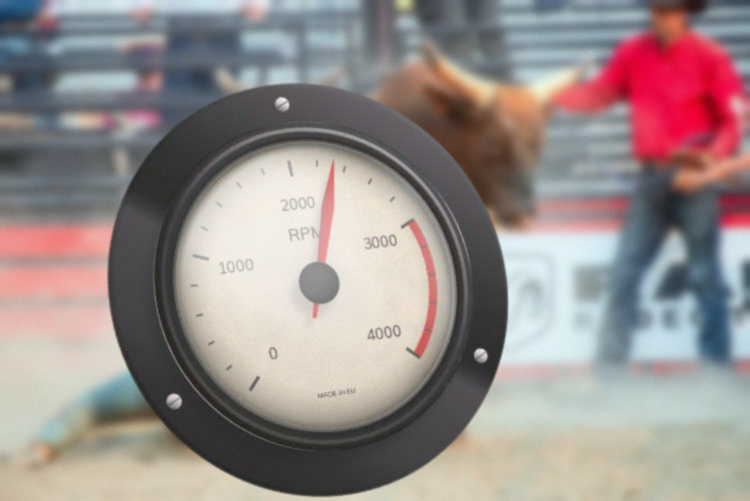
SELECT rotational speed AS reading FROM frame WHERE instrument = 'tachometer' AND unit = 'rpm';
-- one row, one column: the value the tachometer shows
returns 2300 rpm
